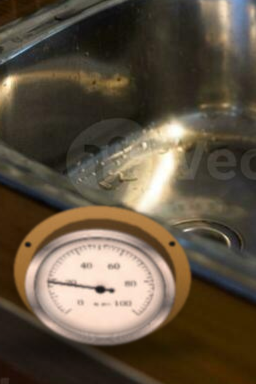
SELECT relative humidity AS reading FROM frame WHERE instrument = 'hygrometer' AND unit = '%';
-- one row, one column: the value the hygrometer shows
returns 20 %
